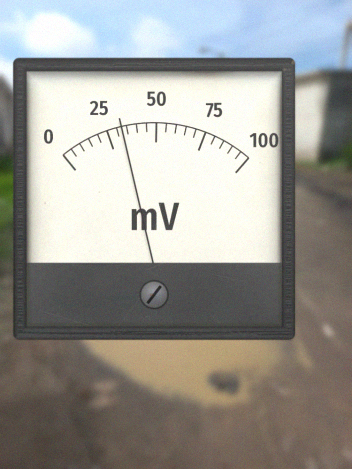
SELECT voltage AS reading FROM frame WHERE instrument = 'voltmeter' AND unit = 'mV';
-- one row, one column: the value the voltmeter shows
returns 32.5 mV
